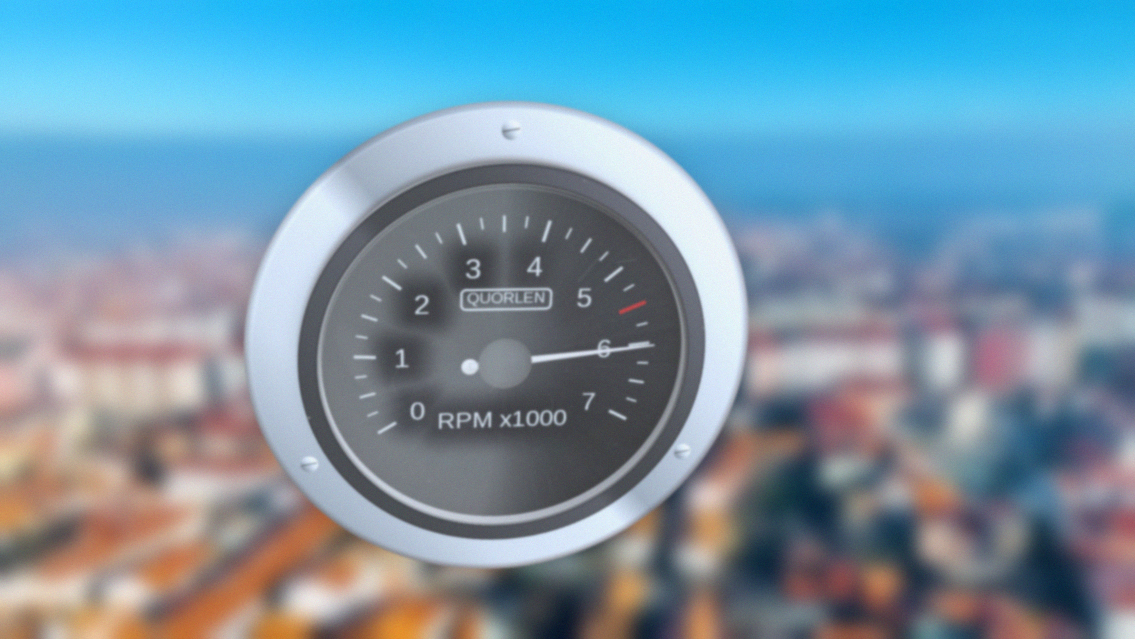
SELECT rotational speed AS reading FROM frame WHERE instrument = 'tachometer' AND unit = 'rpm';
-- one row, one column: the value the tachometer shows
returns 6000 rpm
